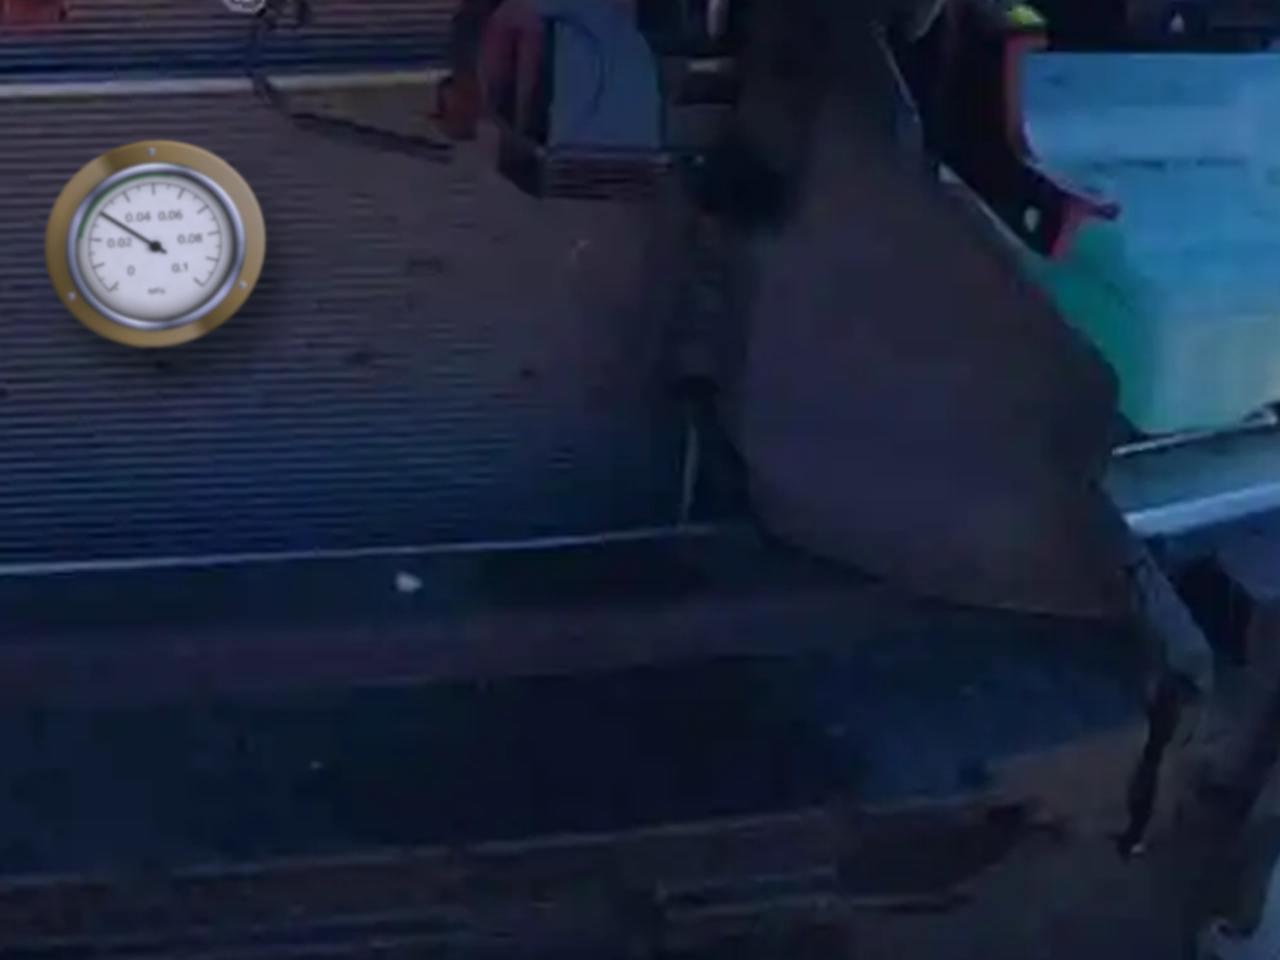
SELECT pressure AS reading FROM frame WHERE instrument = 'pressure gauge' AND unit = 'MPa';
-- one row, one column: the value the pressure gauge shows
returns 0.03 MPa
